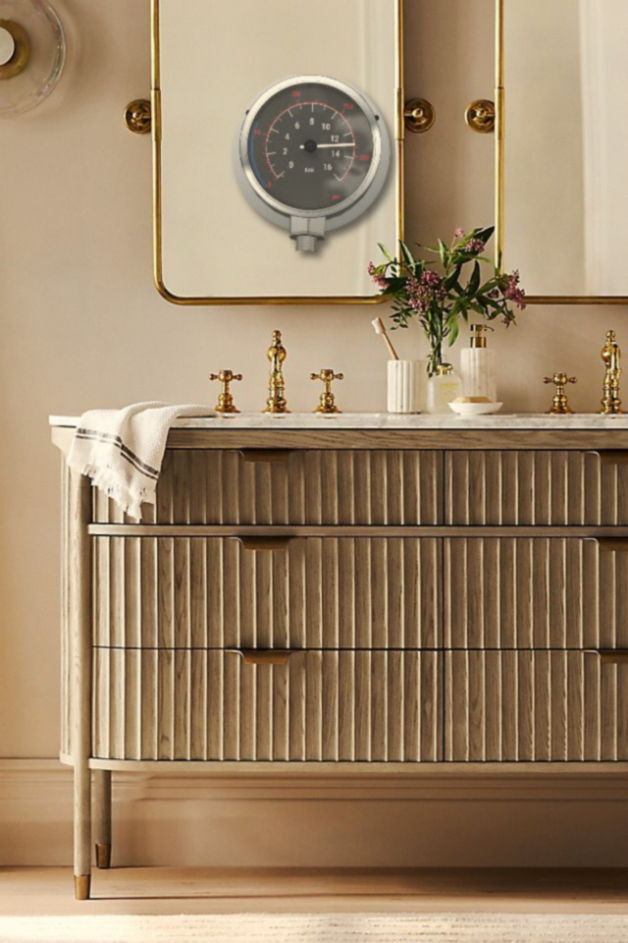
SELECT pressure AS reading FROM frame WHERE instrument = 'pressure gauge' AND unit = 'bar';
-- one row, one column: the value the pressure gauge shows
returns 13 bar
